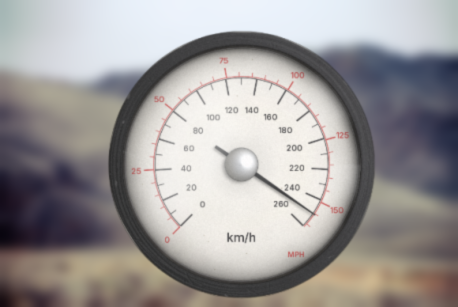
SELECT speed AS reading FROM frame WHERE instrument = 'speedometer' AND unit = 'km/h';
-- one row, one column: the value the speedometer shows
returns 250 km/h
